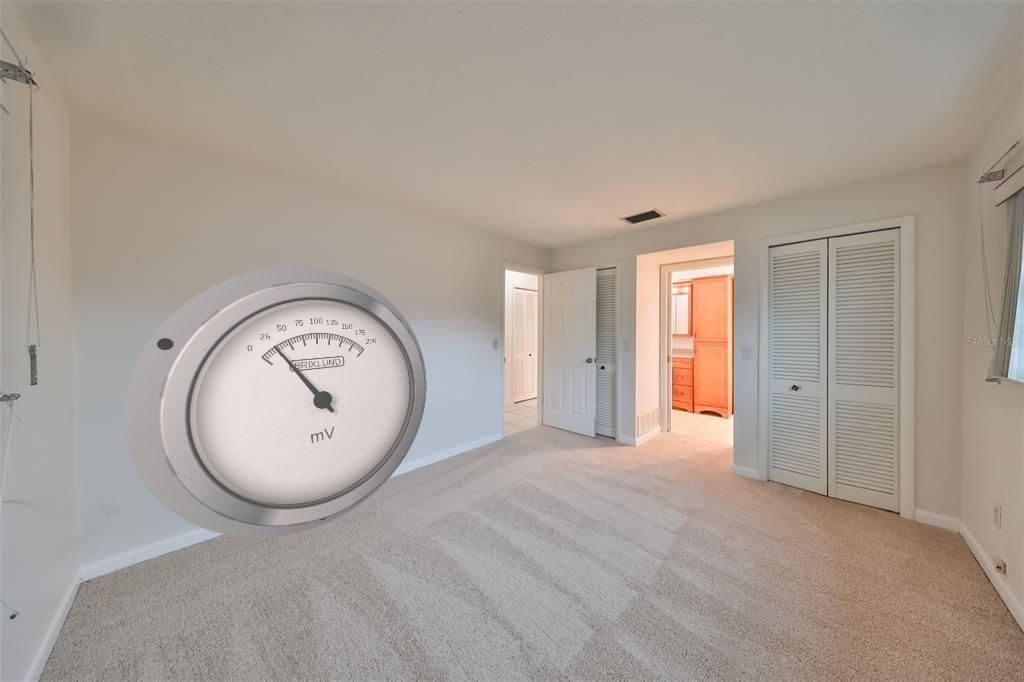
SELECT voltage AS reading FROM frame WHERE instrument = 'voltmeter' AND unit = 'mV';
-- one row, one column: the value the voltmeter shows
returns 25 mV
